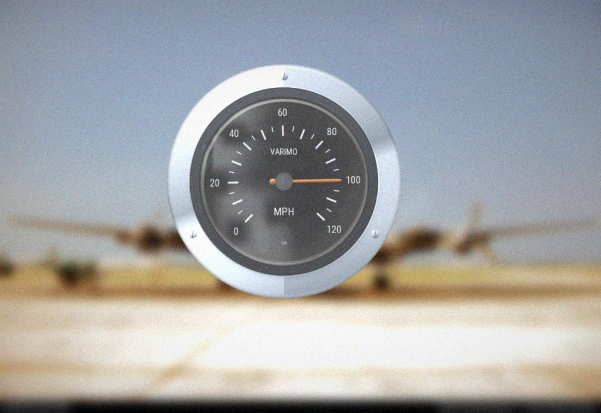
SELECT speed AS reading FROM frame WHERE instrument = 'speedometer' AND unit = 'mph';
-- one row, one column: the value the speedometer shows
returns 100 mph
